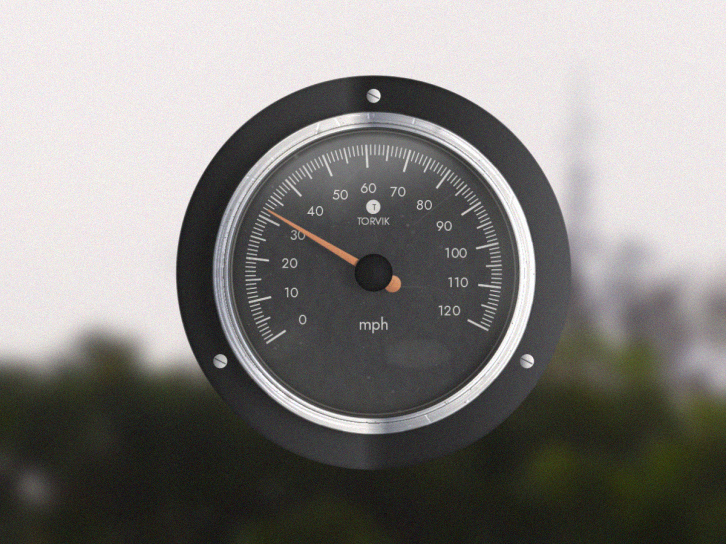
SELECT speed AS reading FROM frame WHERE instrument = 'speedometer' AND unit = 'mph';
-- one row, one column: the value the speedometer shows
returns 32 mph
